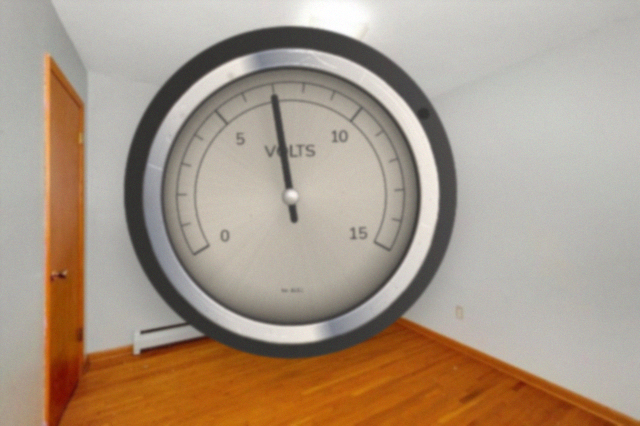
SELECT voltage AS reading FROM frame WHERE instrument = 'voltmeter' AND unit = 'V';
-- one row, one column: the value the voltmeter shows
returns 7 V
